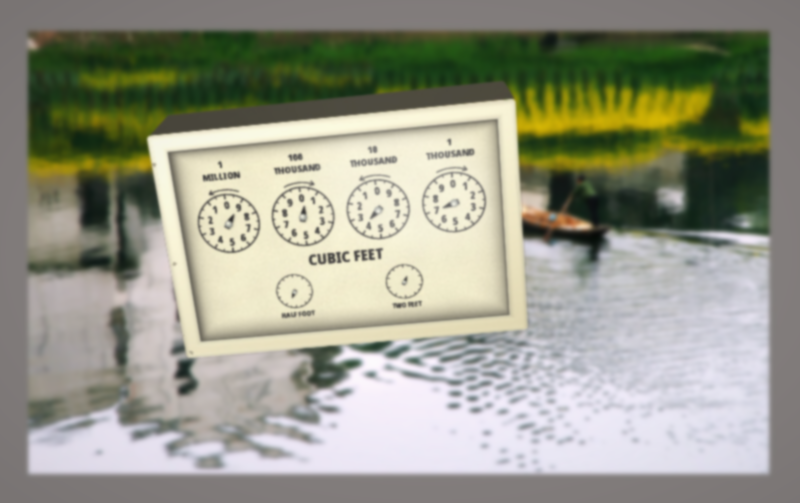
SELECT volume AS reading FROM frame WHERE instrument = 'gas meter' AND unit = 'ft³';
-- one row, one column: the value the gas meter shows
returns 903700 ft³
